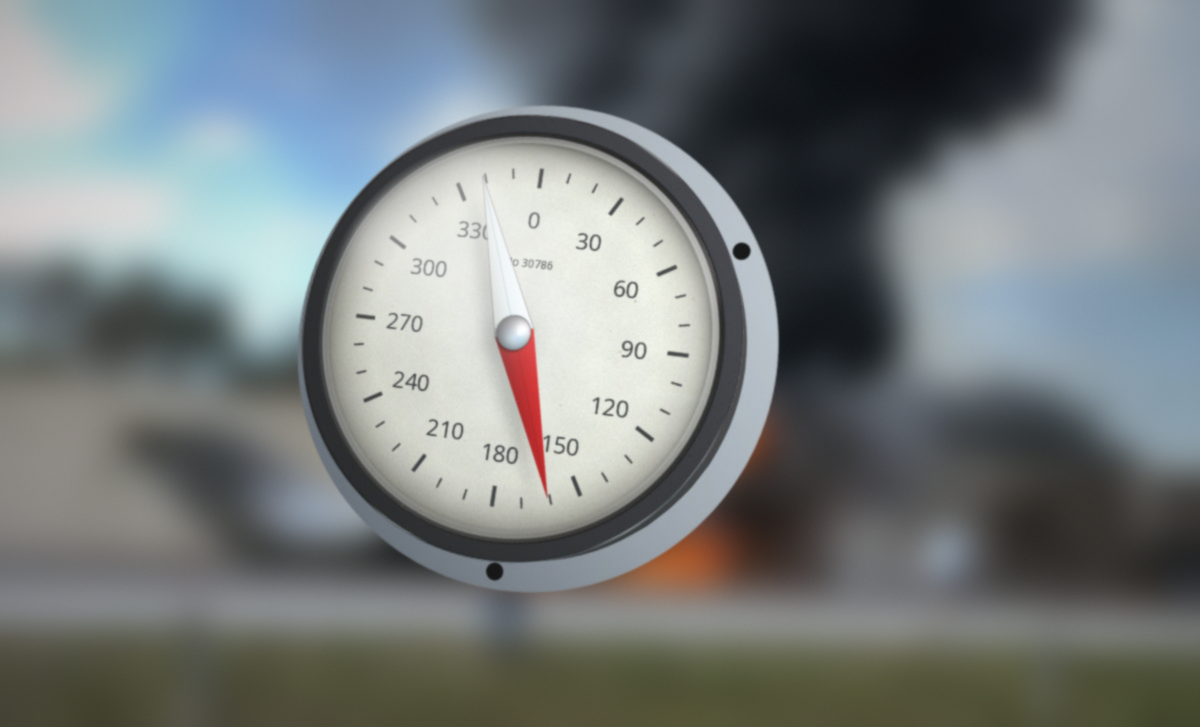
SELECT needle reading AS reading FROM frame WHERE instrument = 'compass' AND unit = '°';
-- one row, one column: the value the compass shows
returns 160 °
